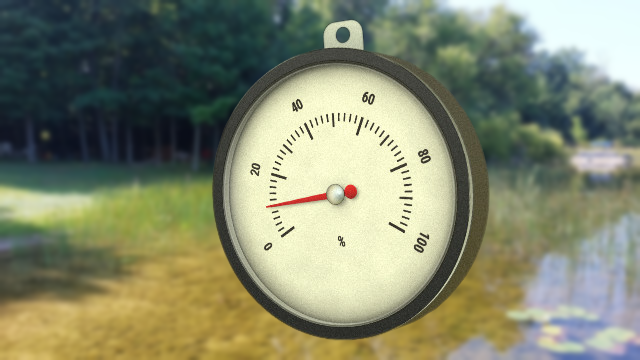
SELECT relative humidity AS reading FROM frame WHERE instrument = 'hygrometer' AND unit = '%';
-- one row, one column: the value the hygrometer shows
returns 10 %
